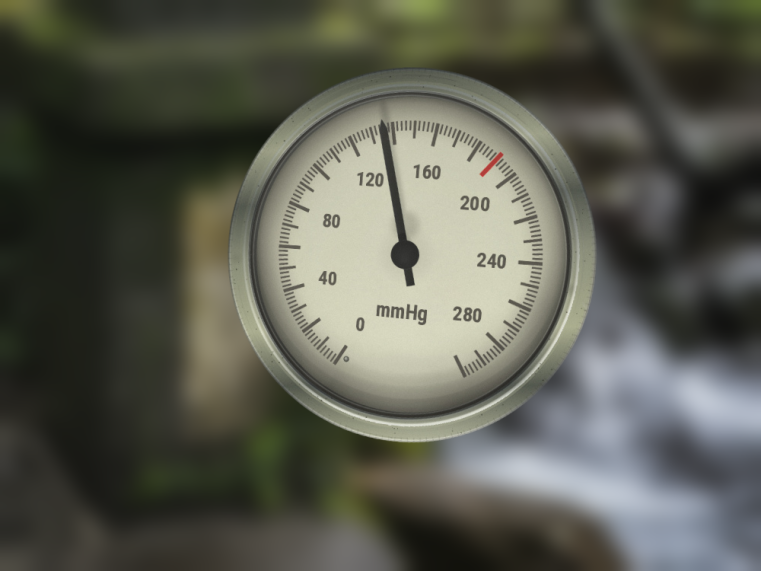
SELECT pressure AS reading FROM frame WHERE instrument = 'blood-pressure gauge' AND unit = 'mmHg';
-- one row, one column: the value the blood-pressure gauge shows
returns 136 mmHg
